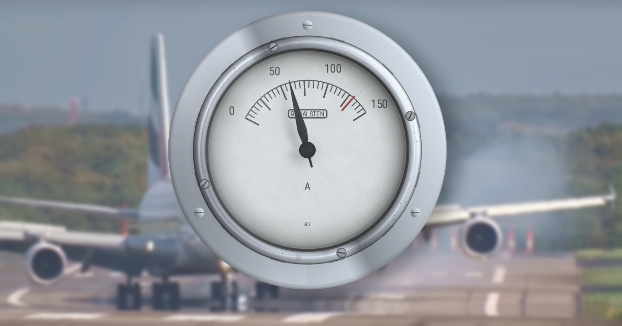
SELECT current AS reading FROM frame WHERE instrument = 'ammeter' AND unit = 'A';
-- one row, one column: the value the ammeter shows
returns 60 A
